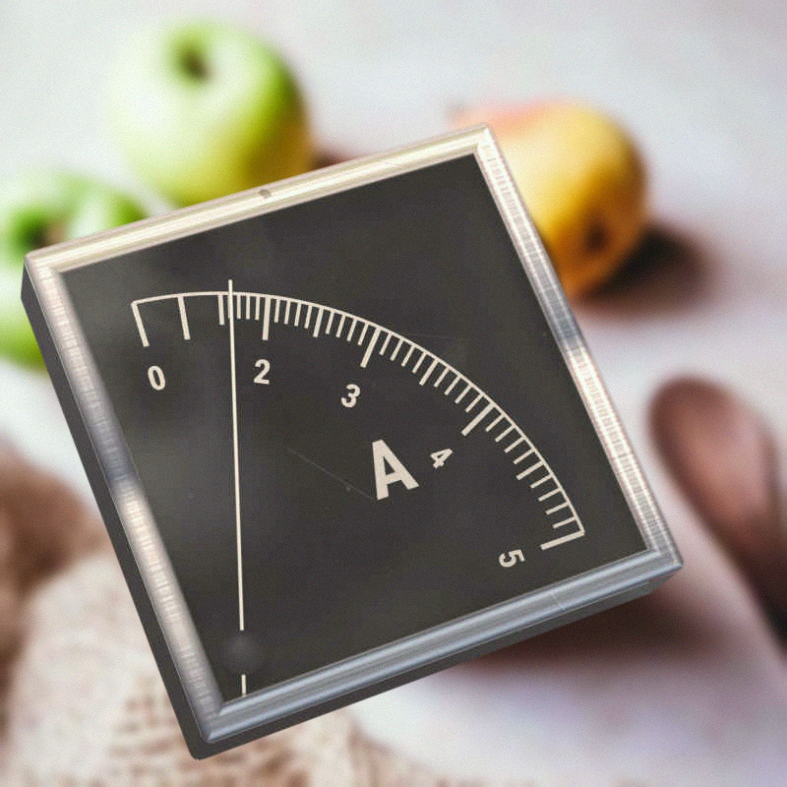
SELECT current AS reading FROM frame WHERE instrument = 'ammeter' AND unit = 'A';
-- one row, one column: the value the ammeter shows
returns 1.6 A
